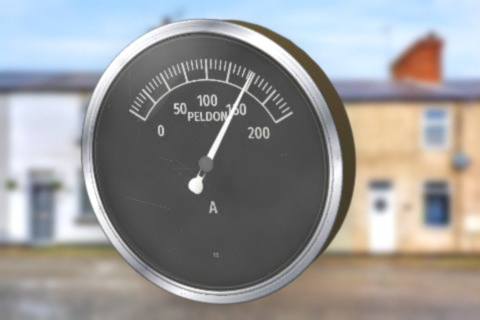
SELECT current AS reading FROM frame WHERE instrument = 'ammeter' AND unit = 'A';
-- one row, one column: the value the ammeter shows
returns 150 A
